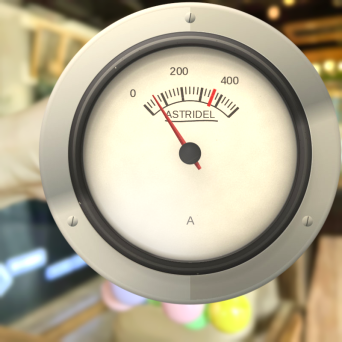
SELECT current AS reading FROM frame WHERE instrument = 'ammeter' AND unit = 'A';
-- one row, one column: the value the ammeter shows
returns 60 A
